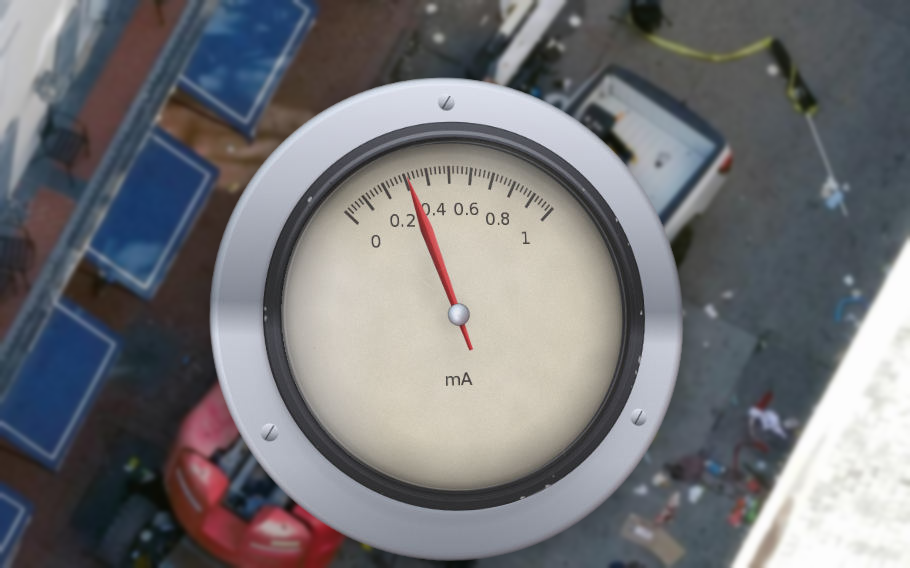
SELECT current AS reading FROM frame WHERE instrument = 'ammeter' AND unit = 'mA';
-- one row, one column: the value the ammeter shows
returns 0.3 mA
